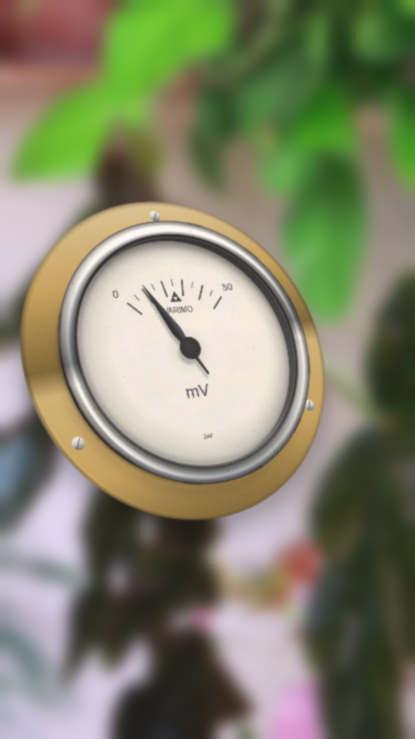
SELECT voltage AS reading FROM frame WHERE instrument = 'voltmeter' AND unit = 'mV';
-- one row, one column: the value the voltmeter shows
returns 10 mV
